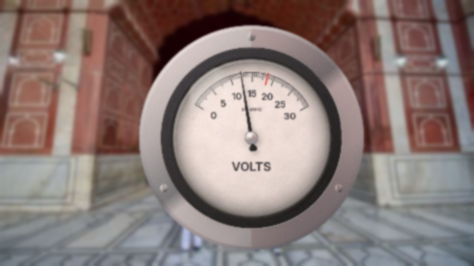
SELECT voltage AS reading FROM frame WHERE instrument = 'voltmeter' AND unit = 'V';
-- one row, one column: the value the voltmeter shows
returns 12.5 V
